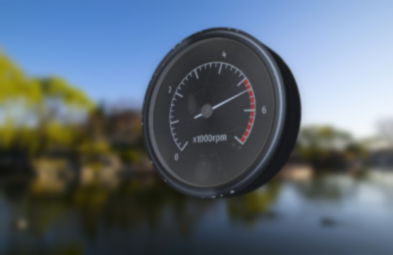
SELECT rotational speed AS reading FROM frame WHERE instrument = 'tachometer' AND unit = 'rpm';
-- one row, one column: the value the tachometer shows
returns 5400 rpm
